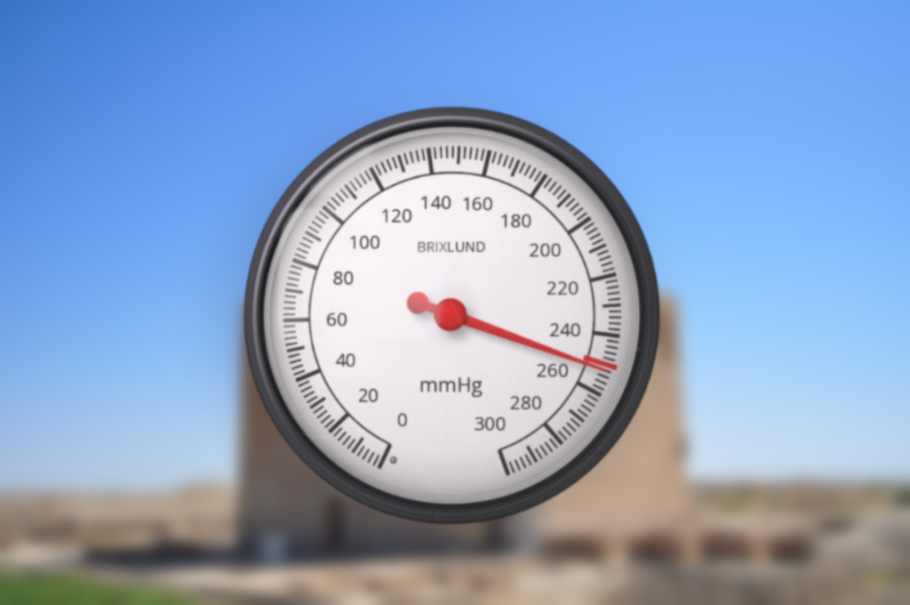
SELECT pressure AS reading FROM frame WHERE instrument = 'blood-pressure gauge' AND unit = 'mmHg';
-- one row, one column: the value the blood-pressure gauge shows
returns 252 mmHg
